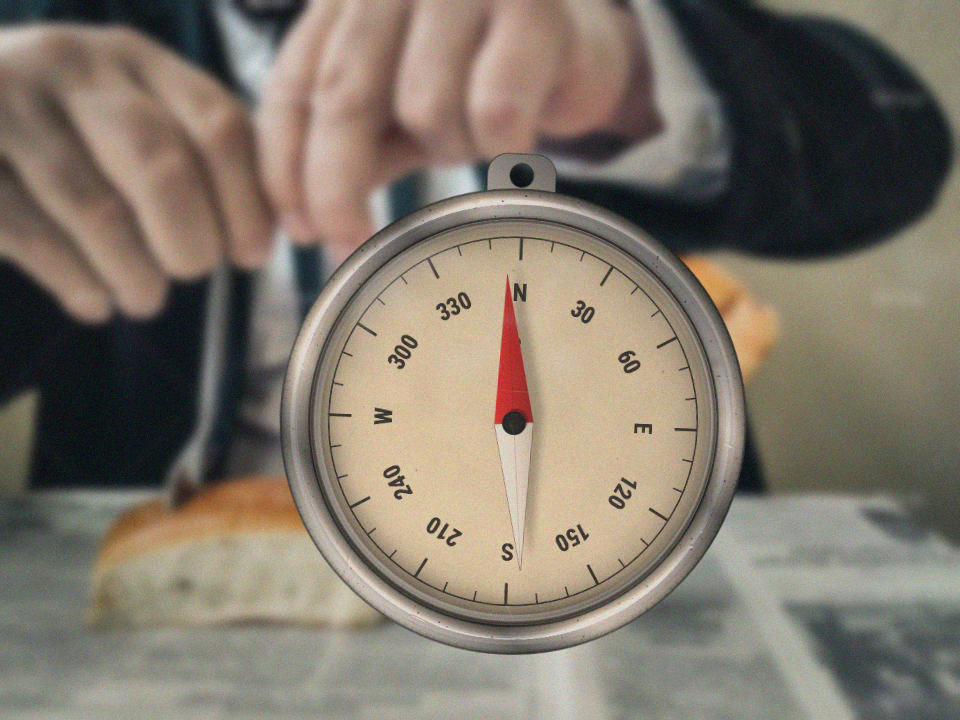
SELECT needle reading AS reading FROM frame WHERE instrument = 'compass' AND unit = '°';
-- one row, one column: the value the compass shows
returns 355 °
